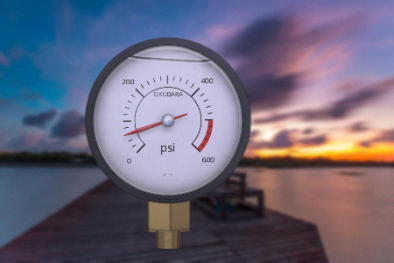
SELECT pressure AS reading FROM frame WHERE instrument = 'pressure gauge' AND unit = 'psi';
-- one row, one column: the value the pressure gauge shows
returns 60 psi
